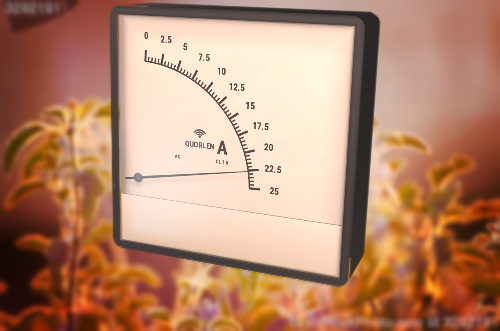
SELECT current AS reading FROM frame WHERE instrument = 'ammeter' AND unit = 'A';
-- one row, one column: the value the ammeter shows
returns 22.5 A
